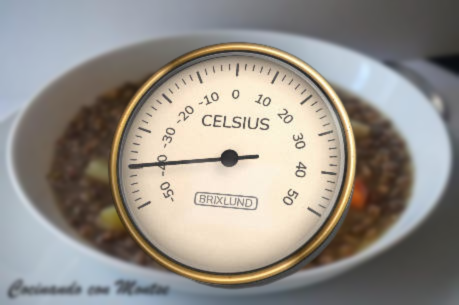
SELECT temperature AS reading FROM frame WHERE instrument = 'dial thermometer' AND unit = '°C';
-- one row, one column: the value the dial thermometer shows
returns -40 °C
